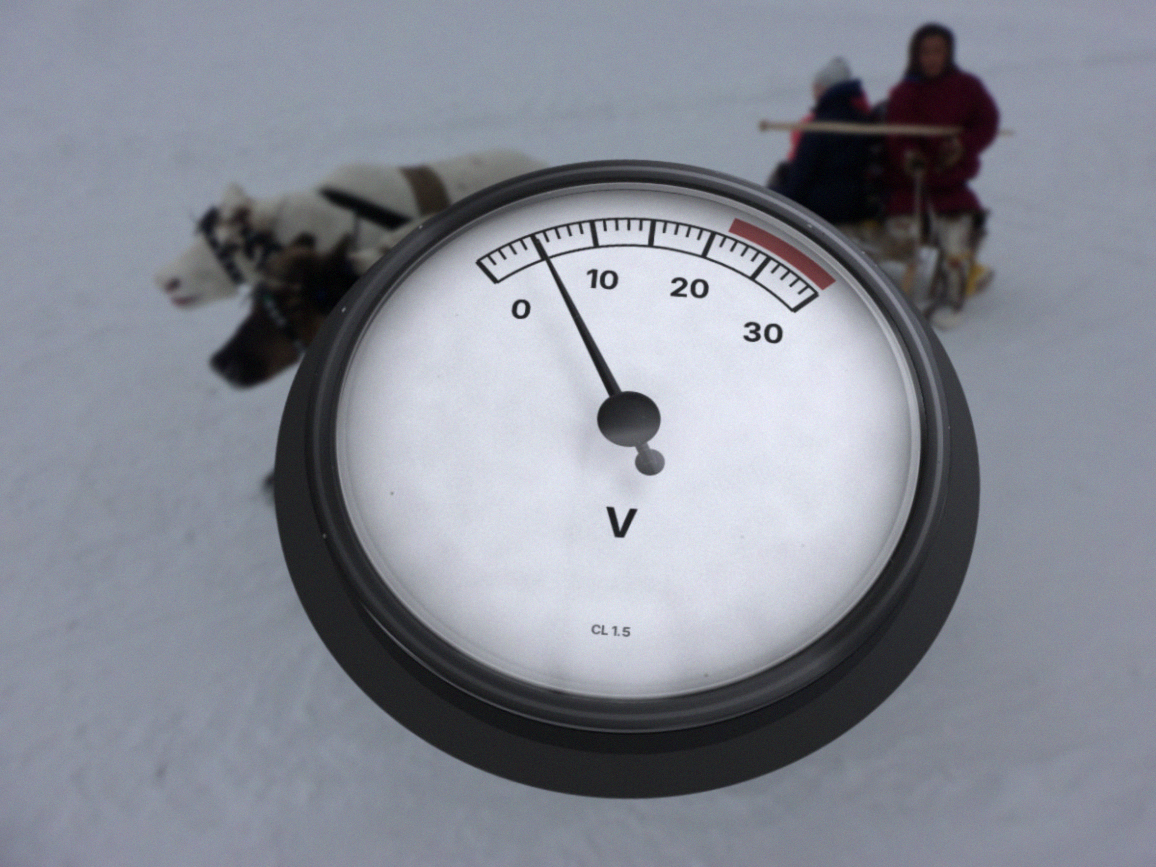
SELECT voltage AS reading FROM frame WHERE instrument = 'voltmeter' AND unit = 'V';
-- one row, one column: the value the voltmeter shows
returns 5 V
